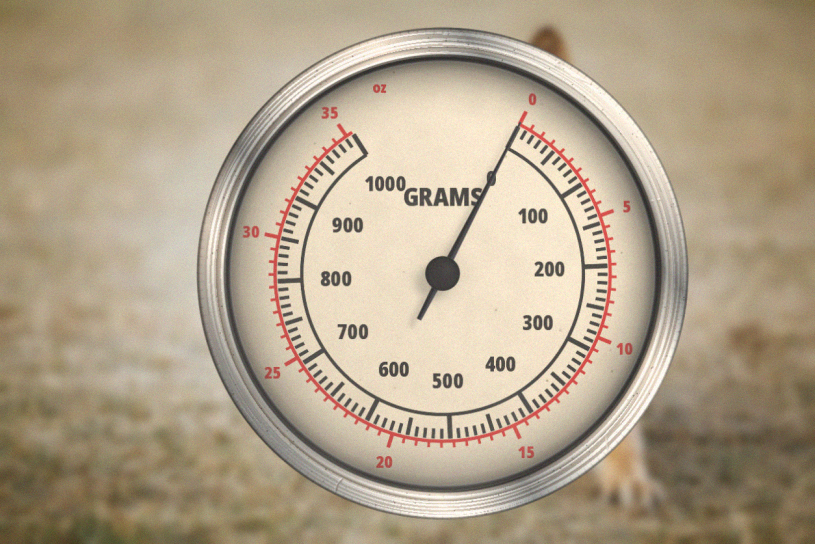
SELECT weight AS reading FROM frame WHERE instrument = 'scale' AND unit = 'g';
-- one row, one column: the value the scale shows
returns 0 g
